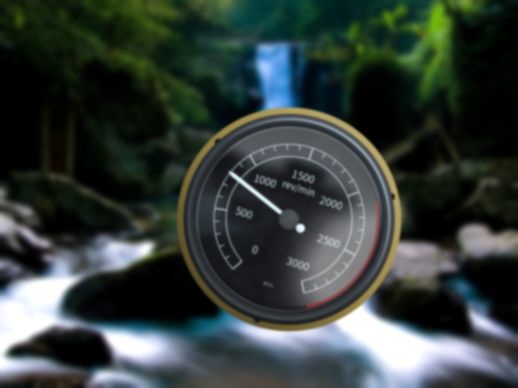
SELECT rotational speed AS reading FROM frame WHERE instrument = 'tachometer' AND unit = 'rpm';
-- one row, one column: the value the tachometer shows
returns 800 rpm
